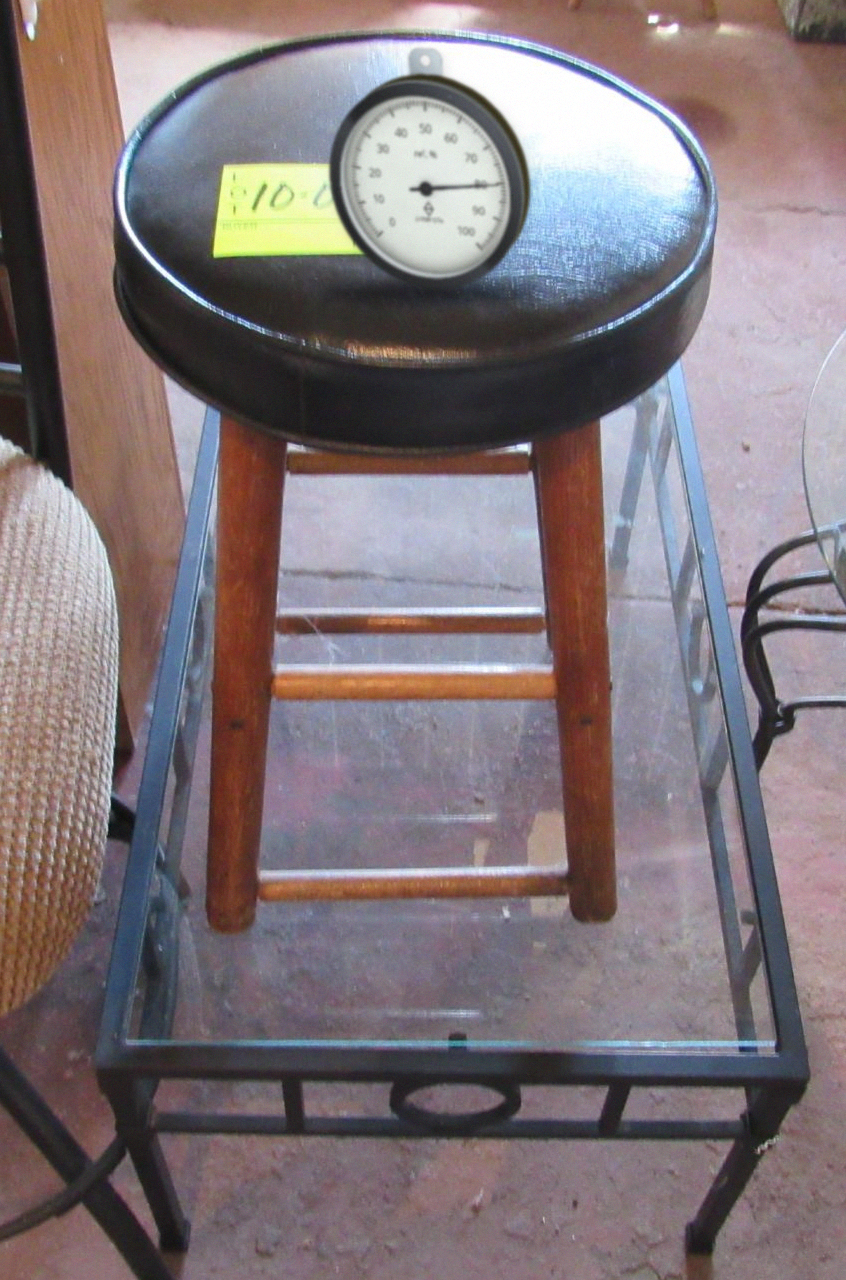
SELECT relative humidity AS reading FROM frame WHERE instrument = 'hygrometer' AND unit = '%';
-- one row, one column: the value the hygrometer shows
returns 80 %
